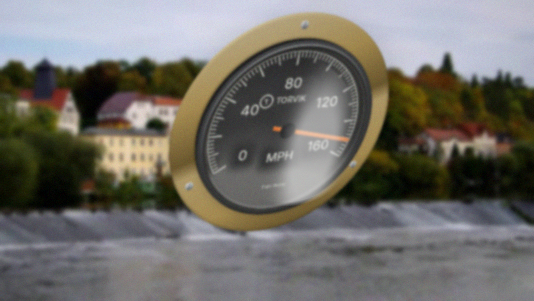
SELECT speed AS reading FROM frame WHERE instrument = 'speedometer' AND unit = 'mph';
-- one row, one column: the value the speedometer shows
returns 150 mph
